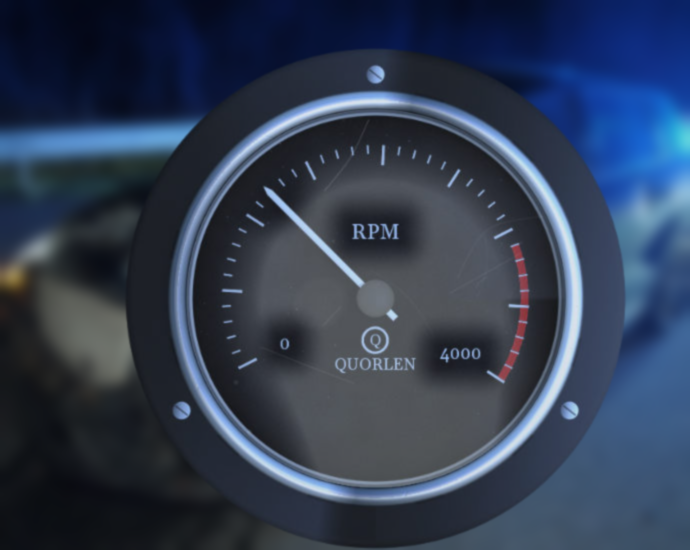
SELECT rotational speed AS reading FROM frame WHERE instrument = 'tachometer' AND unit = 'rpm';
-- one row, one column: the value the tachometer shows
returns 1200 rpm
